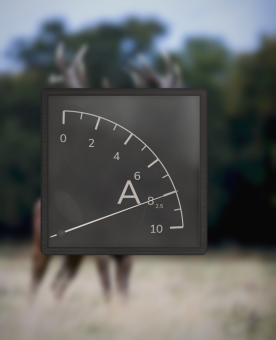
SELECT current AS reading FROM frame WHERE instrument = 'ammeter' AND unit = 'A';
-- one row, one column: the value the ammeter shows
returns 8 A
